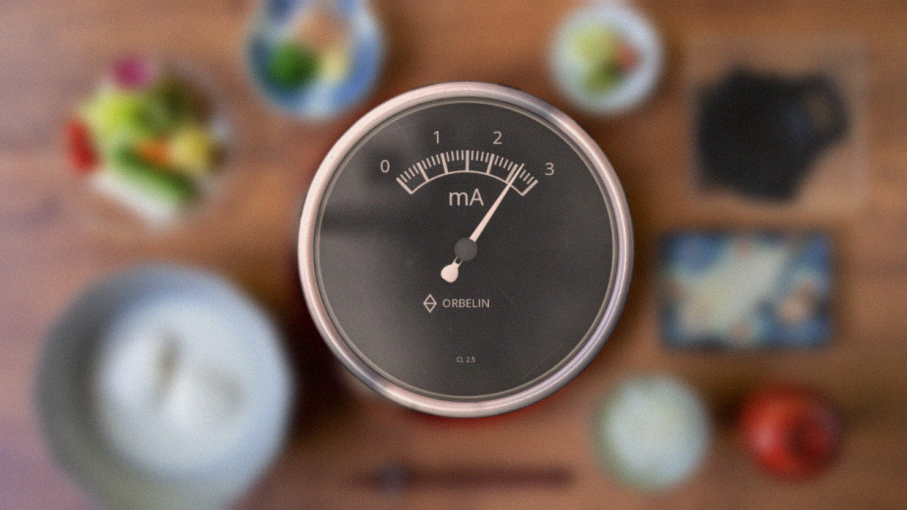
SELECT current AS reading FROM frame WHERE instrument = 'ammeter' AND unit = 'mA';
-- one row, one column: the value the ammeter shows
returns 2.6 mA
